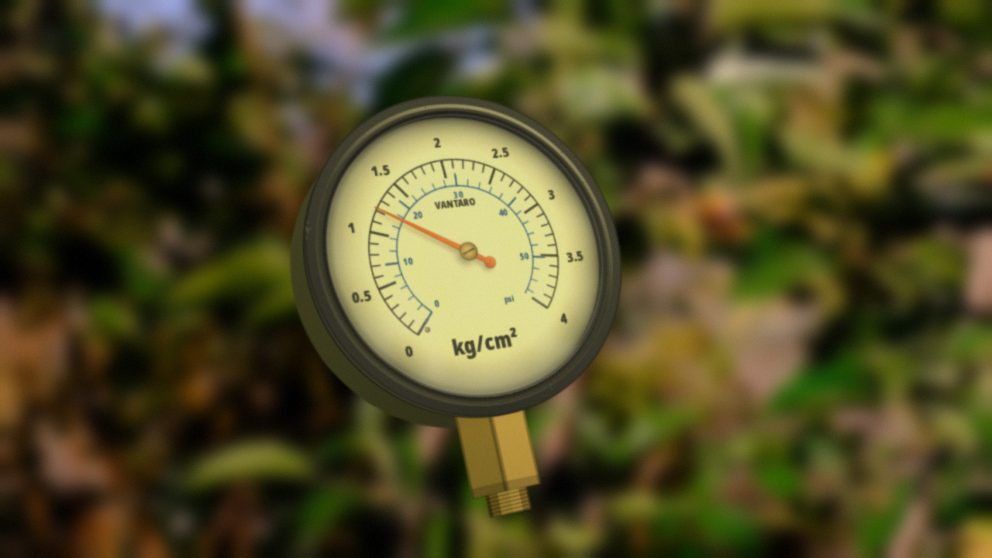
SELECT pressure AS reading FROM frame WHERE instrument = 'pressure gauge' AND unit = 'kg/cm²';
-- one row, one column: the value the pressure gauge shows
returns 1.2 kg/cm²
